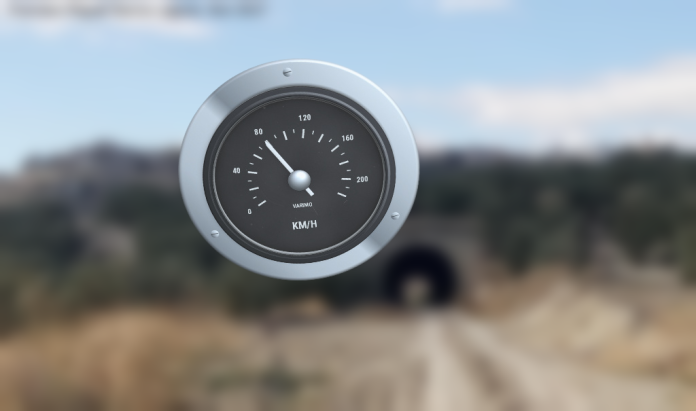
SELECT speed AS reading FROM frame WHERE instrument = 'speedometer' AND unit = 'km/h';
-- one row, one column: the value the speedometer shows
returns 80 km/h
